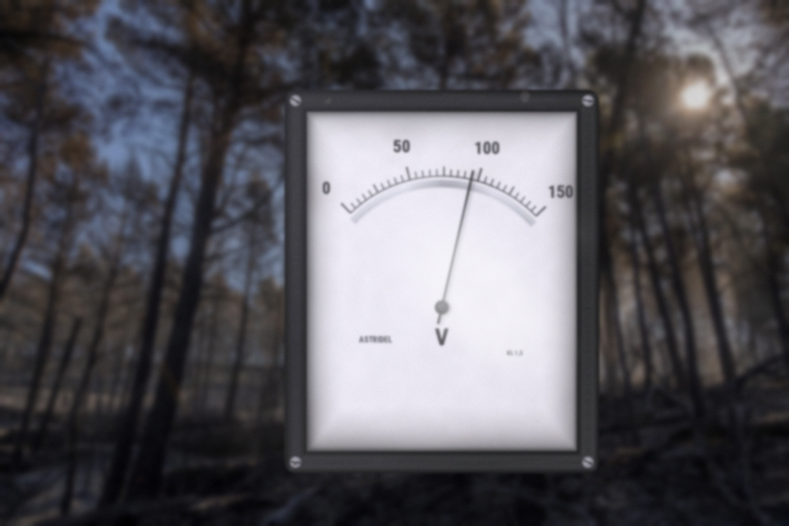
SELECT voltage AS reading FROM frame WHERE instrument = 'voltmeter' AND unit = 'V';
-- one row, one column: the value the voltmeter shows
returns 95 V
